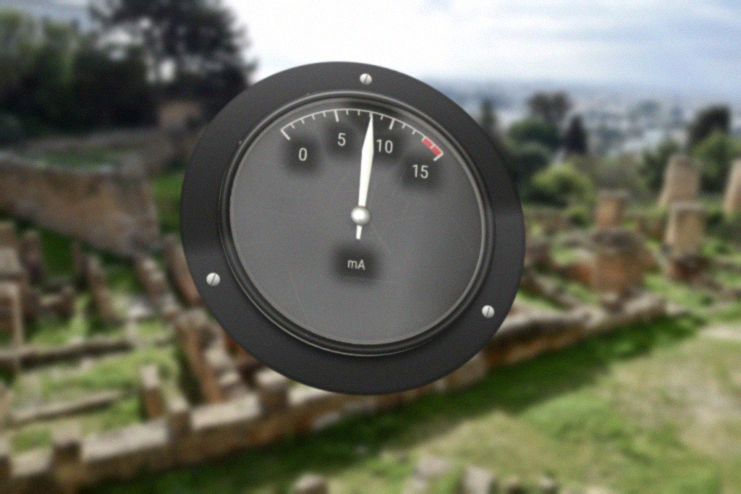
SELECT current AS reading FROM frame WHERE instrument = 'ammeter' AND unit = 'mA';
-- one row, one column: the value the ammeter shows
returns 8 mA
